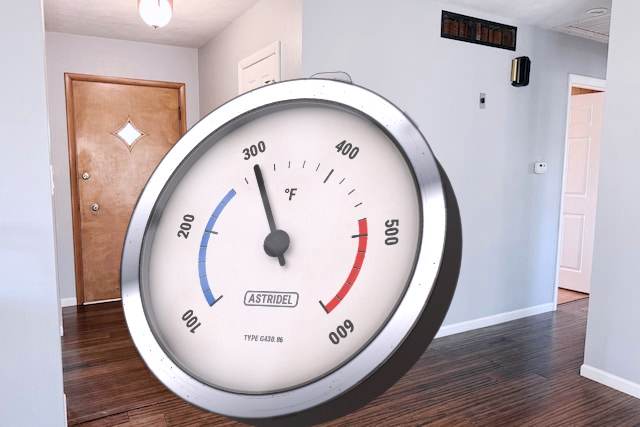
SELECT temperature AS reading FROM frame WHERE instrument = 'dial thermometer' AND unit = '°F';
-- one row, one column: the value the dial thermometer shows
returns 300 °F
